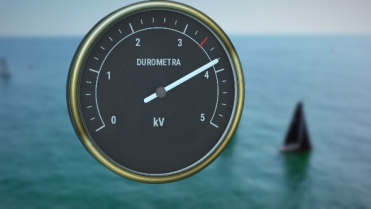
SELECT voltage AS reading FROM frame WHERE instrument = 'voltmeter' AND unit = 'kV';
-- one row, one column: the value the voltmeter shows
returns 3.8 kV
